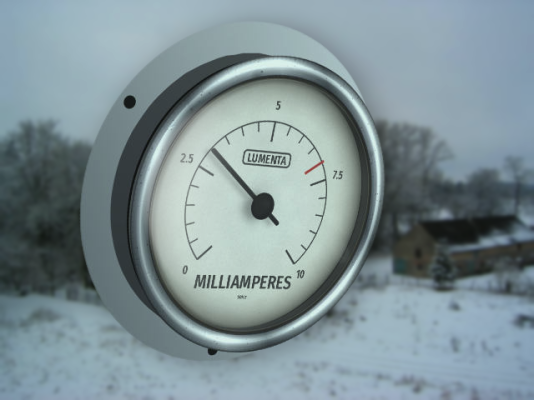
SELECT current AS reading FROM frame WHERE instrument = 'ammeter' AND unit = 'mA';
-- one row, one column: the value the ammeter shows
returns 3 mA
